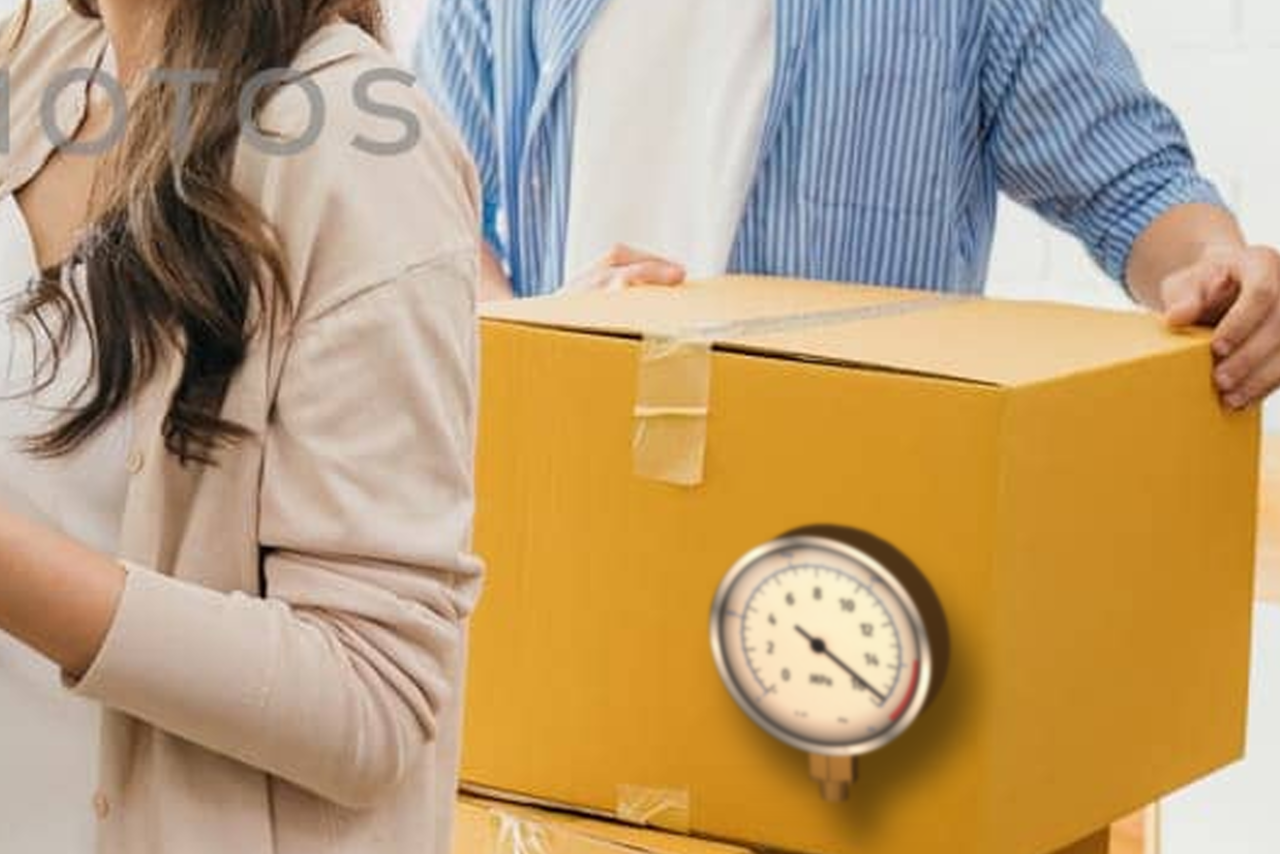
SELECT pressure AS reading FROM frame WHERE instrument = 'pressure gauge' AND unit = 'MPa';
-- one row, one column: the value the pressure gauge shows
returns 15.5 MPa
